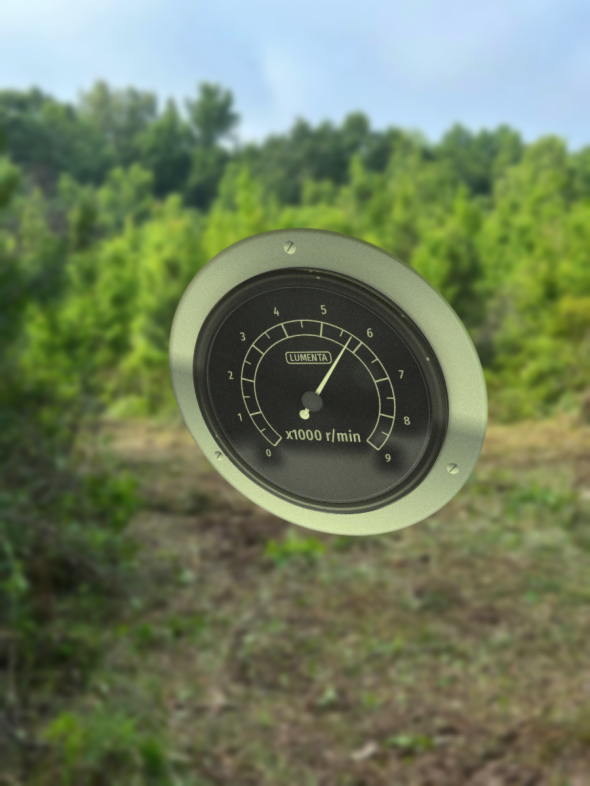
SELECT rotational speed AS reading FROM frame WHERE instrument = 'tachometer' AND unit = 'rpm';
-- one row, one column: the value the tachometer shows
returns 5750 rpm
